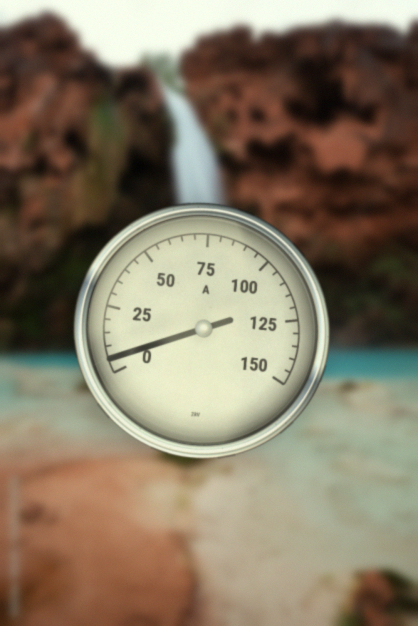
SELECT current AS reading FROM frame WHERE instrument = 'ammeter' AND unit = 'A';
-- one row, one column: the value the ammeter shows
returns 5 A
